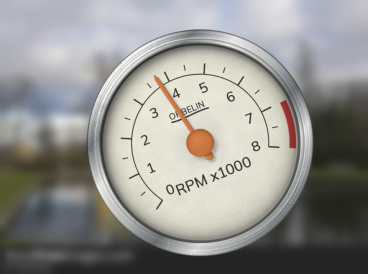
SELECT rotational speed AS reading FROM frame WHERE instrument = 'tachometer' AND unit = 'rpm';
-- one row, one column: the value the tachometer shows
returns 3750 rpm
